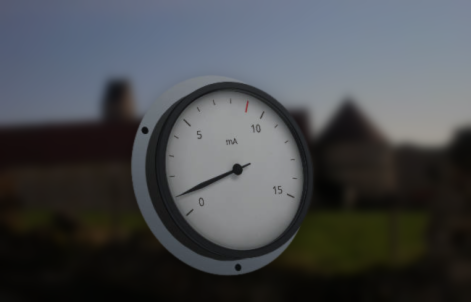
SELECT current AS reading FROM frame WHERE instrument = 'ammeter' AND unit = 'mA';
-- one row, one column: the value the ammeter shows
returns 1 mA
